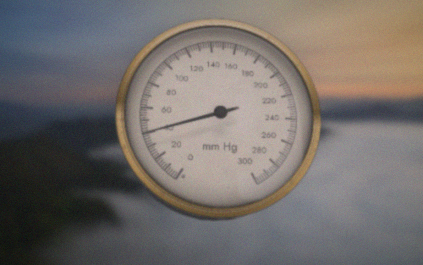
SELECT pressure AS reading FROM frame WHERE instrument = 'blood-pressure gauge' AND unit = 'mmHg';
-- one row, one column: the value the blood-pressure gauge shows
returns 40 mmHg
